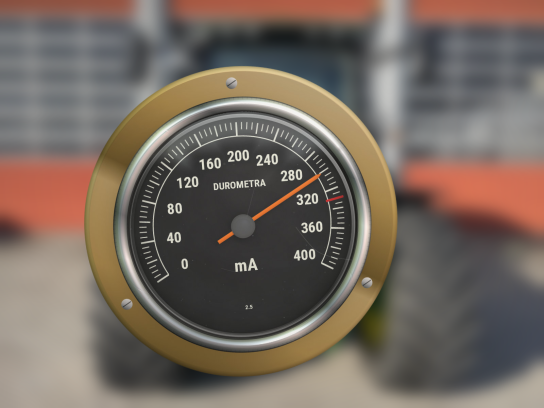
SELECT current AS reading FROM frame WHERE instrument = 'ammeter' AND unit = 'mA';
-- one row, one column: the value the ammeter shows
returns 300 mA
